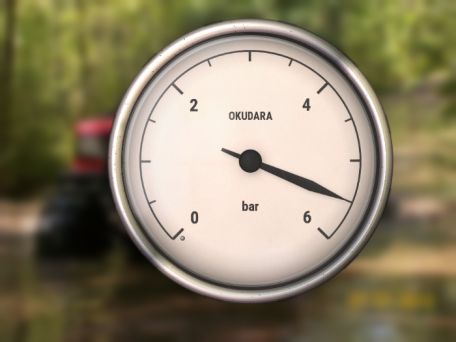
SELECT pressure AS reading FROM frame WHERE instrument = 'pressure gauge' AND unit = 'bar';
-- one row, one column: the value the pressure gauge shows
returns 5.5 bar
